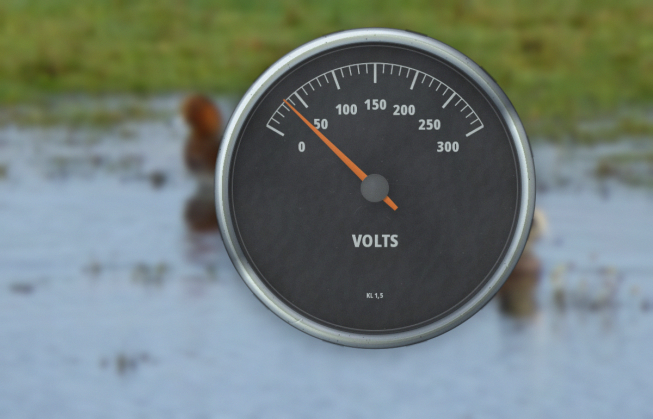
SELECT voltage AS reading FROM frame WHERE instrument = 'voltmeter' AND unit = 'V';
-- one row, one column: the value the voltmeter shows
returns 35 V
